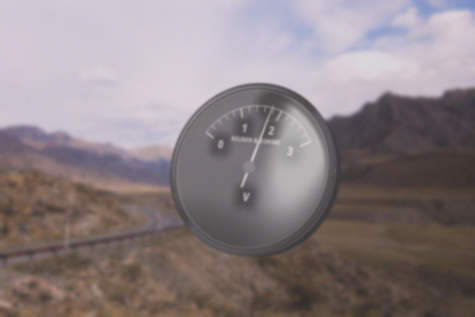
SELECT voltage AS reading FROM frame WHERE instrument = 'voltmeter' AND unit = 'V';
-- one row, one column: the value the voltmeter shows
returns 1.8 V
